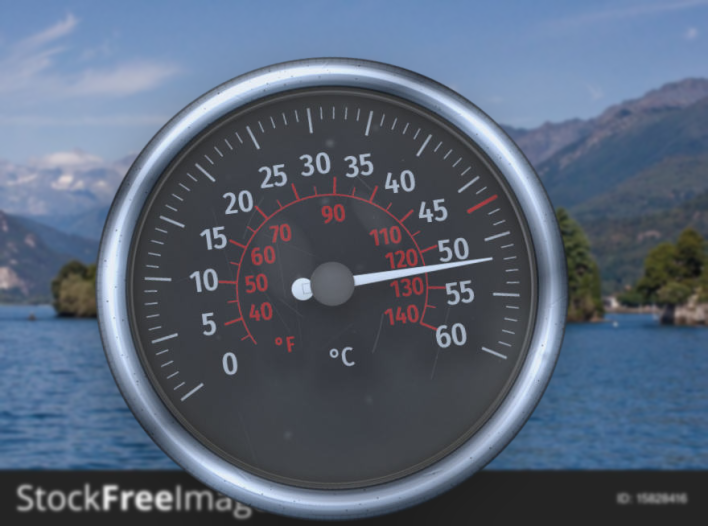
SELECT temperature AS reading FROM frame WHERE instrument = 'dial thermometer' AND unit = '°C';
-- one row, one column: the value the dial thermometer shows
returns 52 °C
